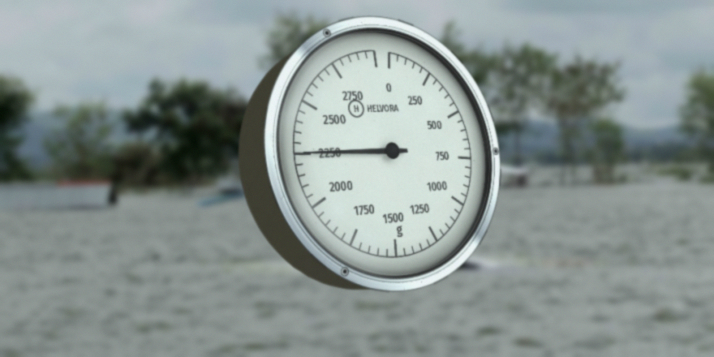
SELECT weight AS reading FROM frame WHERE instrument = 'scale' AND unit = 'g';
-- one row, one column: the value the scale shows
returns 2250 g
